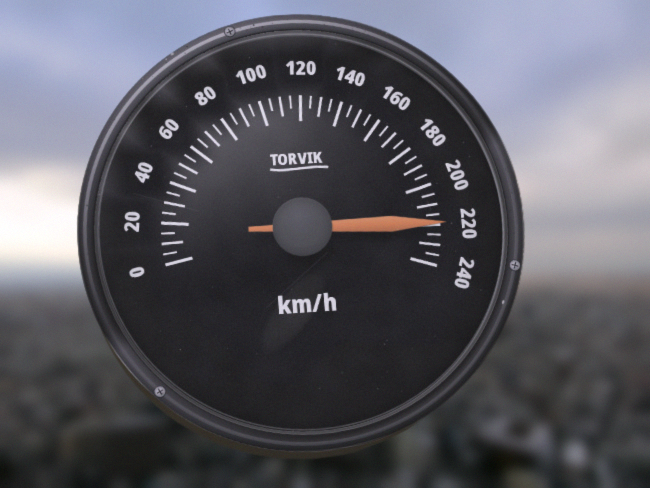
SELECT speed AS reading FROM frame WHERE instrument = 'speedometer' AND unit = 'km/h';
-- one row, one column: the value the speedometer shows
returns 220 km/h
